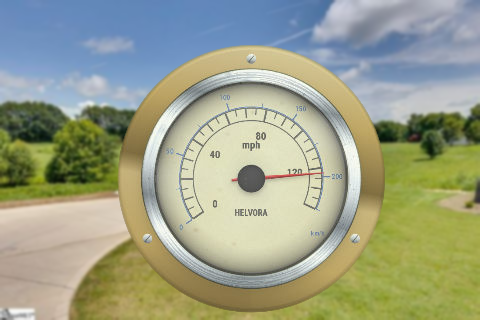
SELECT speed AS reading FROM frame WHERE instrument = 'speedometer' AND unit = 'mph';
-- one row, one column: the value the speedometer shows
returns 122.5 mph
